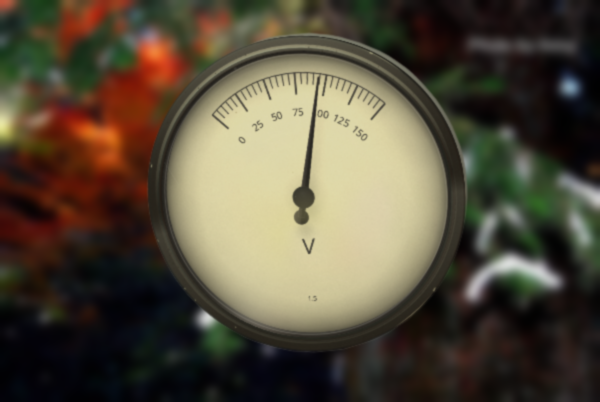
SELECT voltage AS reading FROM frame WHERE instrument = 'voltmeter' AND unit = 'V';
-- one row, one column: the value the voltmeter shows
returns 95 V
